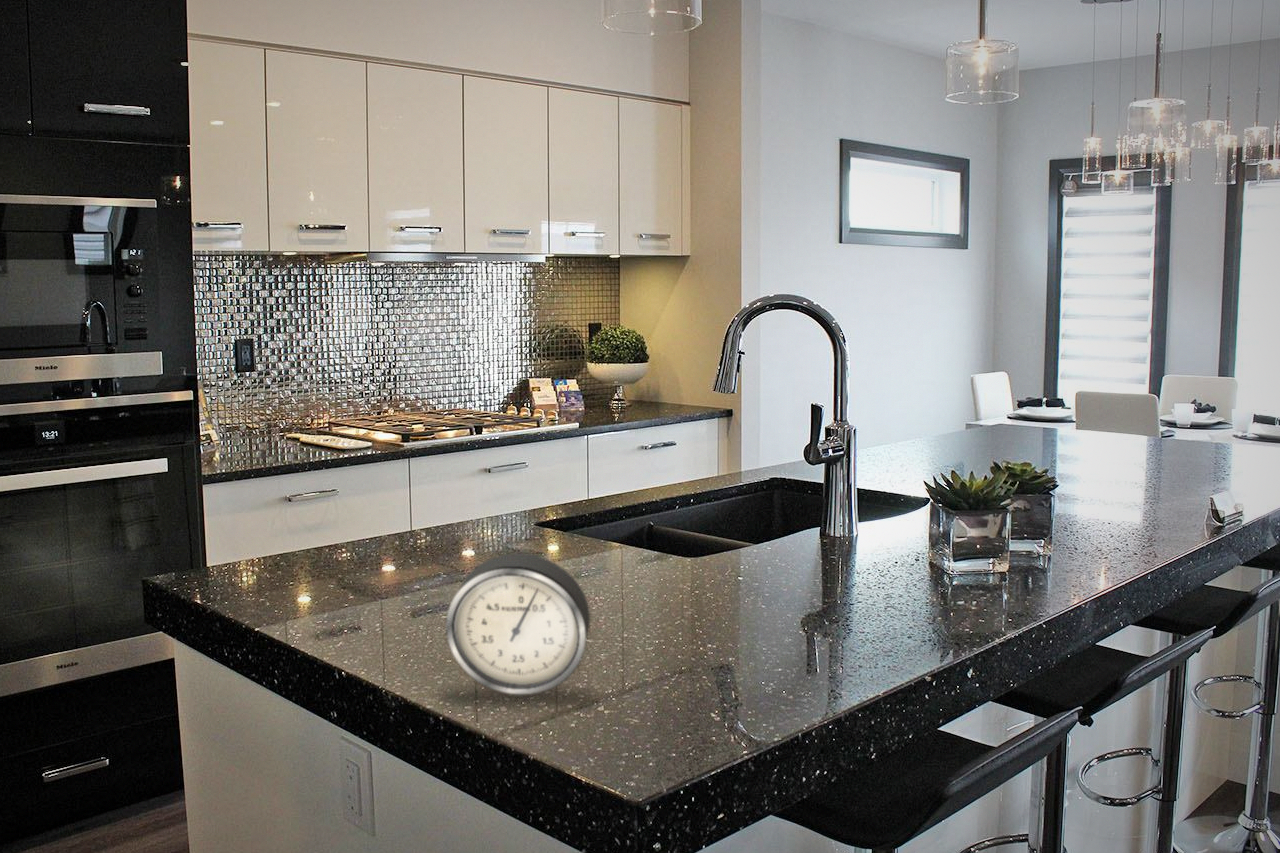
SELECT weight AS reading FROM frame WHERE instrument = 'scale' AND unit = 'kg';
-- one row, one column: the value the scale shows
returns 0.25 kg
